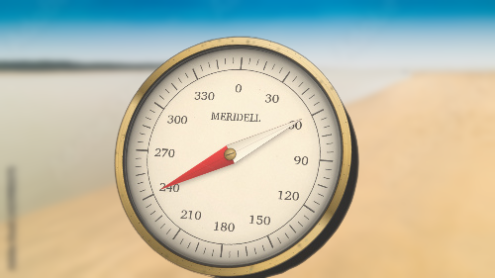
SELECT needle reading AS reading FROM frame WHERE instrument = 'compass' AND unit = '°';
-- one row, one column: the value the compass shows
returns 240 °
